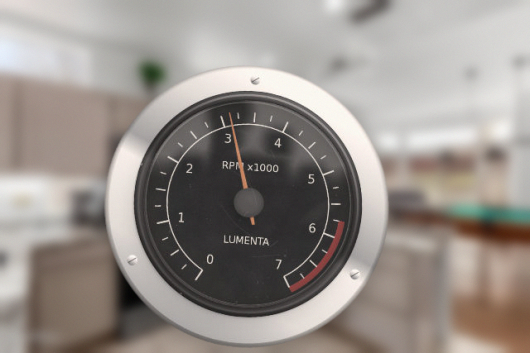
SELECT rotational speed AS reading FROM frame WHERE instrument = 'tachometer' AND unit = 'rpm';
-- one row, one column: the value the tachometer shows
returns 3125 rpm
